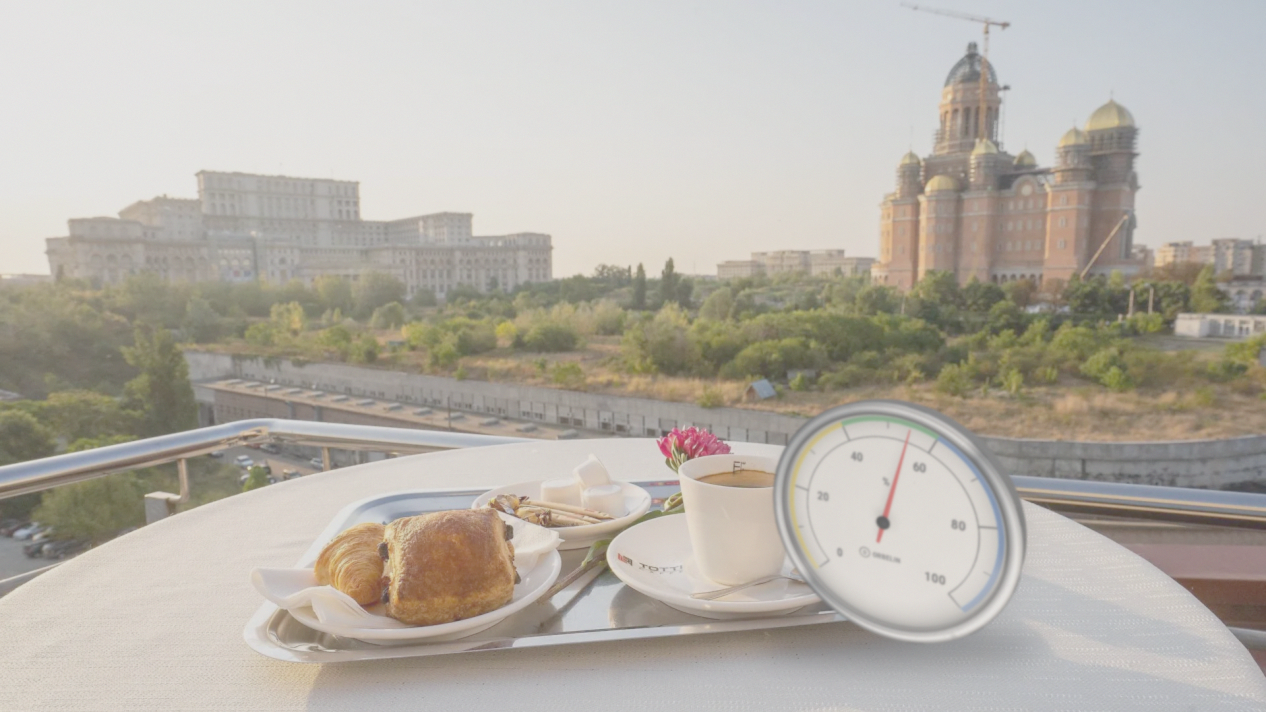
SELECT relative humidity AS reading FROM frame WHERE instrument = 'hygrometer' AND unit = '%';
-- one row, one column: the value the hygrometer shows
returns 55 %
